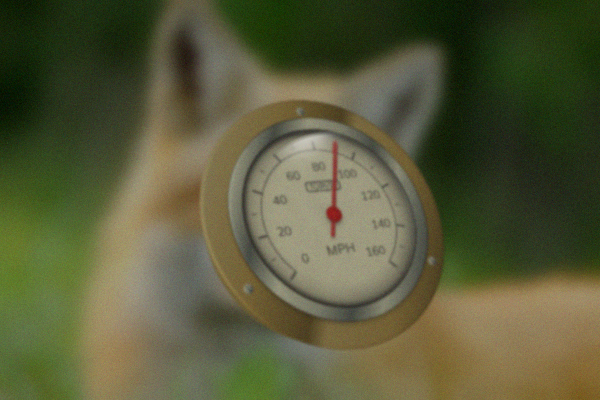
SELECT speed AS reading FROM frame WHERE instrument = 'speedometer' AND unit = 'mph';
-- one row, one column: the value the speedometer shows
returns 90 mph
